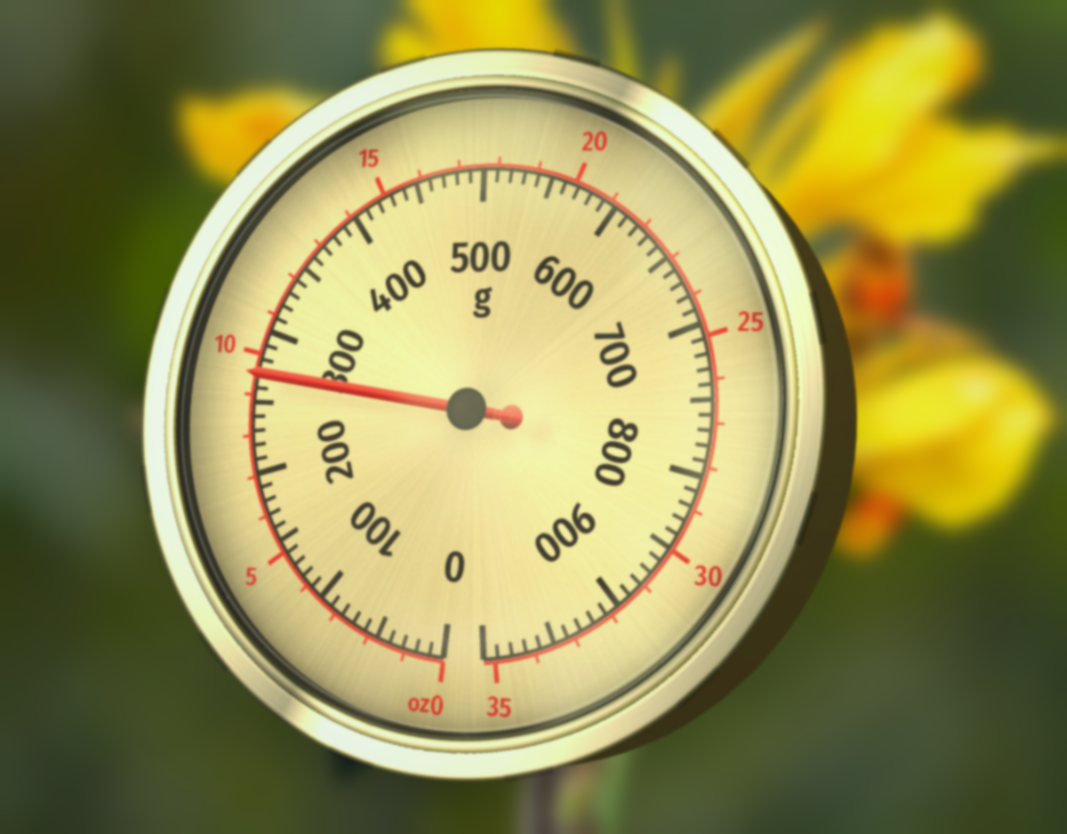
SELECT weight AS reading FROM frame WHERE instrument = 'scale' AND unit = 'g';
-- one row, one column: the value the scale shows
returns 270 g
